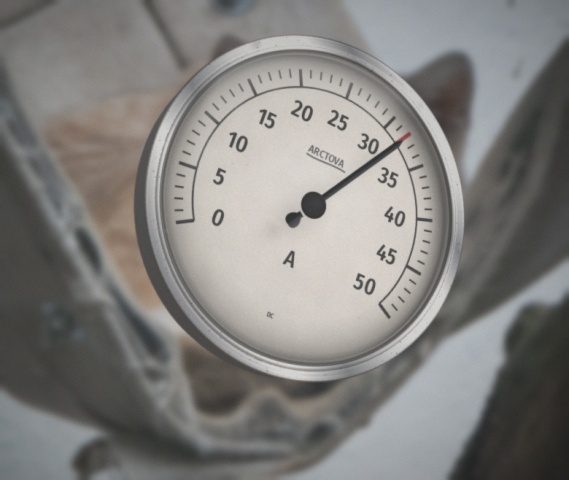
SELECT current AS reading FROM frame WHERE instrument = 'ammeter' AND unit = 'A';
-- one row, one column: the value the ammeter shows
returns 32 A
